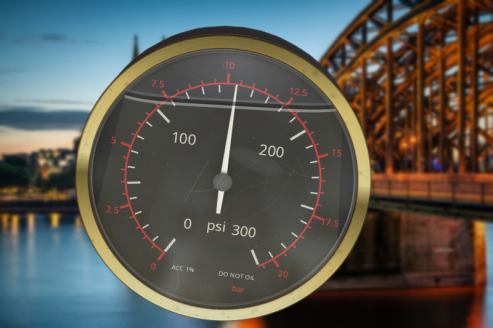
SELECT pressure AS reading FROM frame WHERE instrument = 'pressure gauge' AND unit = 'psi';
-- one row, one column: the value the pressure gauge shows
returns 150 psi
